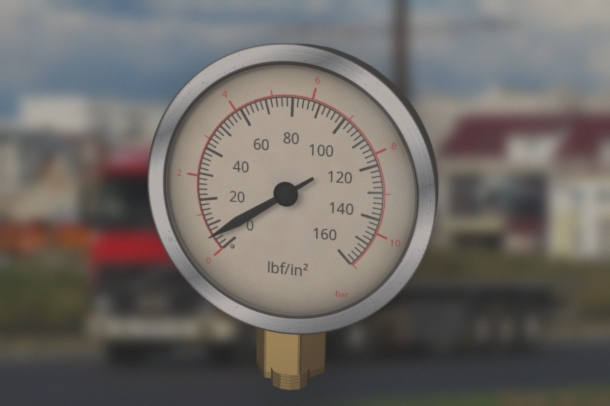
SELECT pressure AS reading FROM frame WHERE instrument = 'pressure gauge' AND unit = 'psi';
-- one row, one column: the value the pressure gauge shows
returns 6 psi
